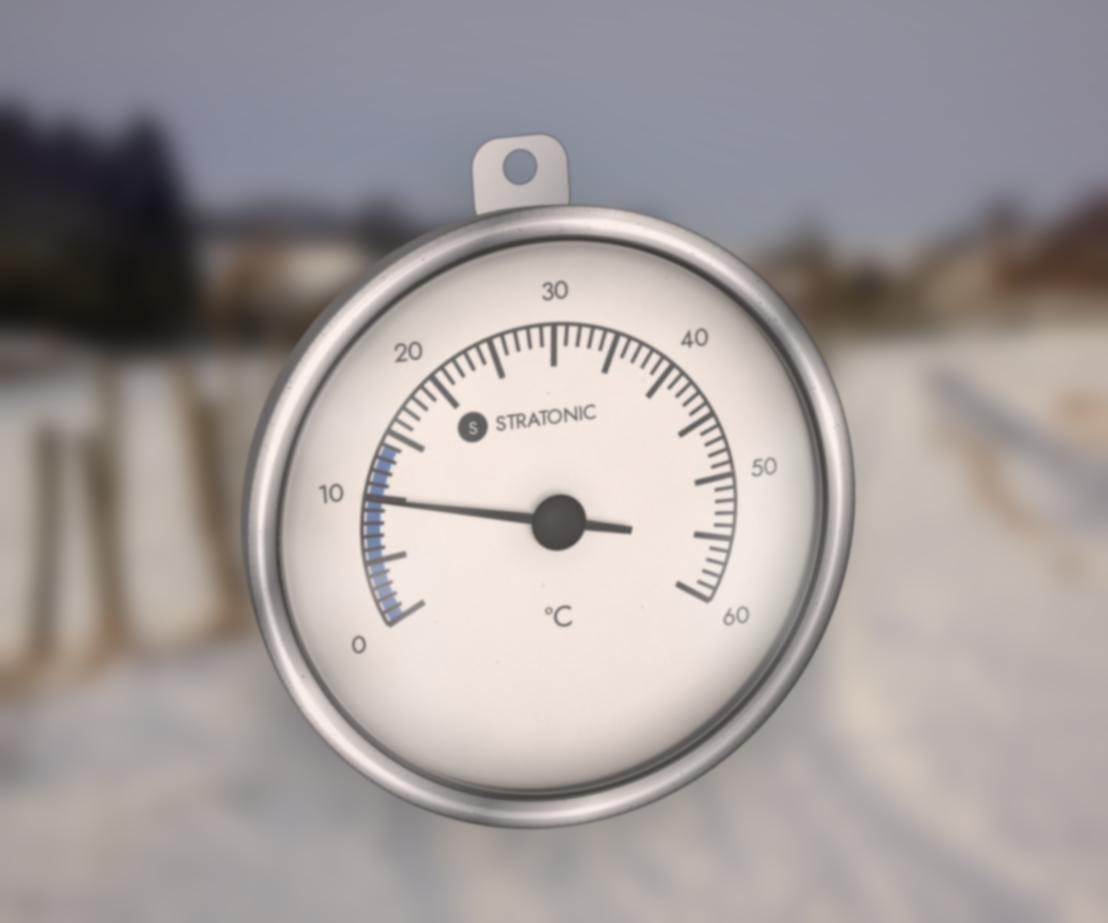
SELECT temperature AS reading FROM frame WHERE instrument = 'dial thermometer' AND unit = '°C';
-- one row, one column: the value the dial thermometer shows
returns 10 °C
